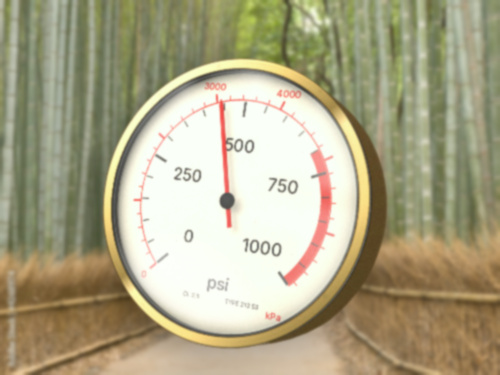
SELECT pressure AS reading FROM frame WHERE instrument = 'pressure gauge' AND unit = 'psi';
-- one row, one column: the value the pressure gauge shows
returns 450 psi
